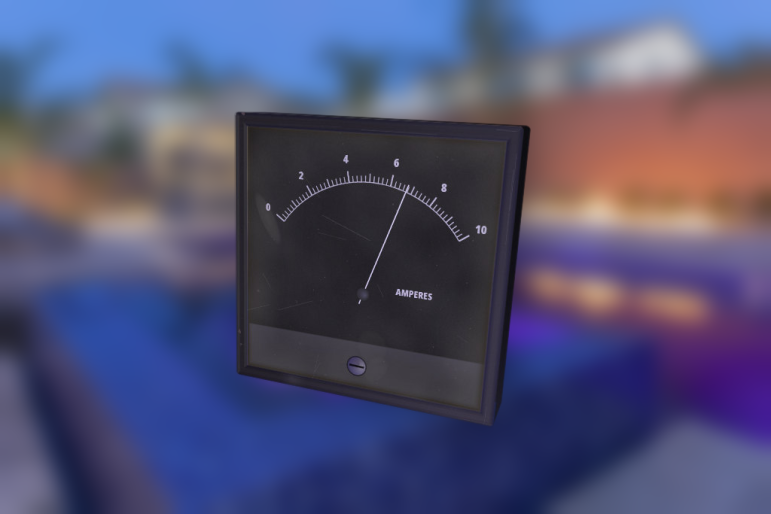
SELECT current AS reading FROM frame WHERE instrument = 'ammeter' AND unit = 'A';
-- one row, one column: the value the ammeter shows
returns 6.8 A
